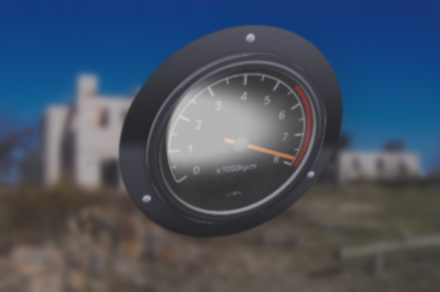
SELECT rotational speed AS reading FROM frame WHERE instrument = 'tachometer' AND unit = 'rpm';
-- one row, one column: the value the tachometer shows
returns 7750 rpm
